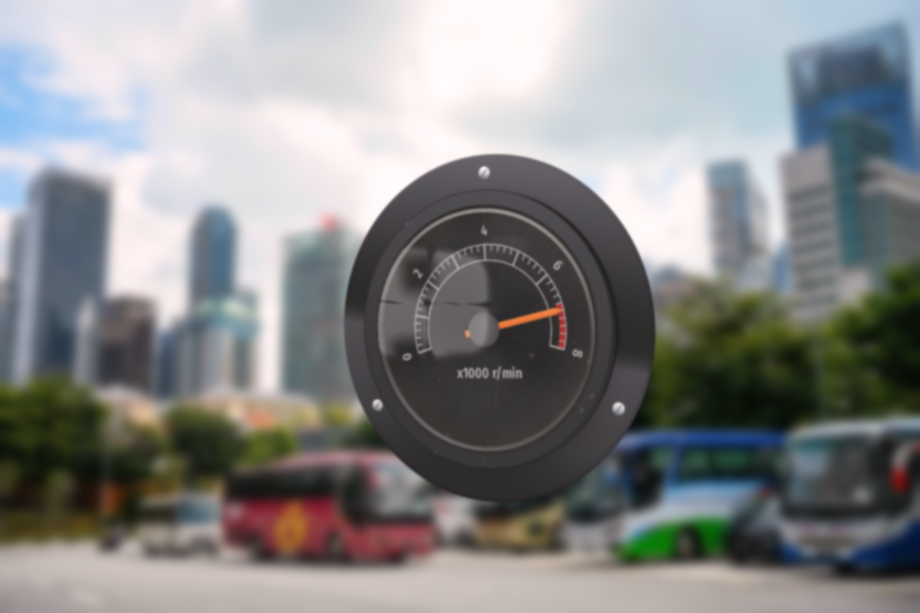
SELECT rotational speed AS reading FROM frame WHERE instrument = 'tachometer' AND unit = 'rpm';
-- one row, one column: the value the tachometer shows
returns 7000 rpm
